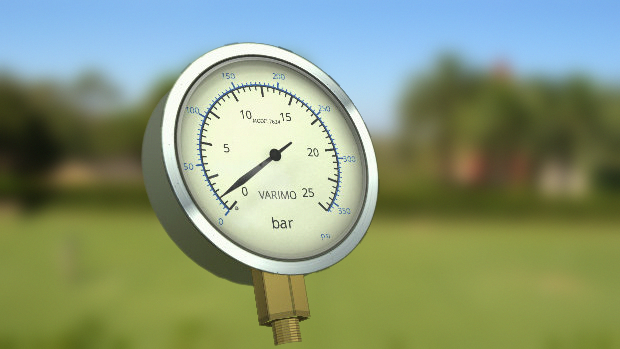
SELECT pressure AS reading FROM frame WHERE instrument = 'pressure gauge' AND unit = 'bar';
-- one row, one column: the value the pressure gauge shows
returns 1 bar
